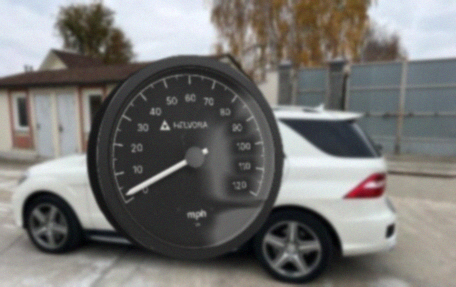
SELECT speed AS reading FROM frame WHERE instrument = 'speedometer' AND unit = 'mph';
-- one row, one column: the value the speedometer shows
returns 2.5 mph
